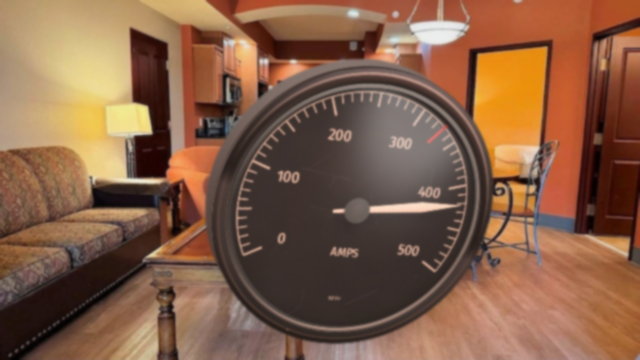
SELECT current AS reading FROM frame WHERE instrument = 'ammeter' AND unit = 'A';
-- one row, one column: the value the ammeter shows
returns 420 A
